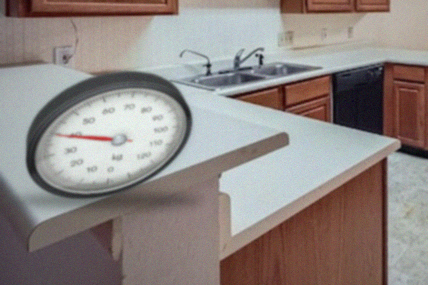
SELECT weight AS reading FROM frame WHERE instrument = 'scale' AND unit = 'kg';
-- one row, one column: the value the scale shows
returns 40 kg
